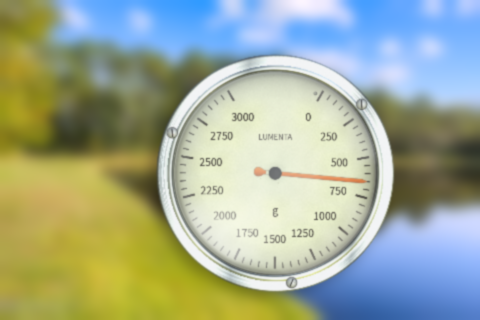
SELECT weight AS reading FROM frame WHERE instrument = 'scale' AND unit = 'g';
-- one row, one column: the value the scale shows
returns 650 g
